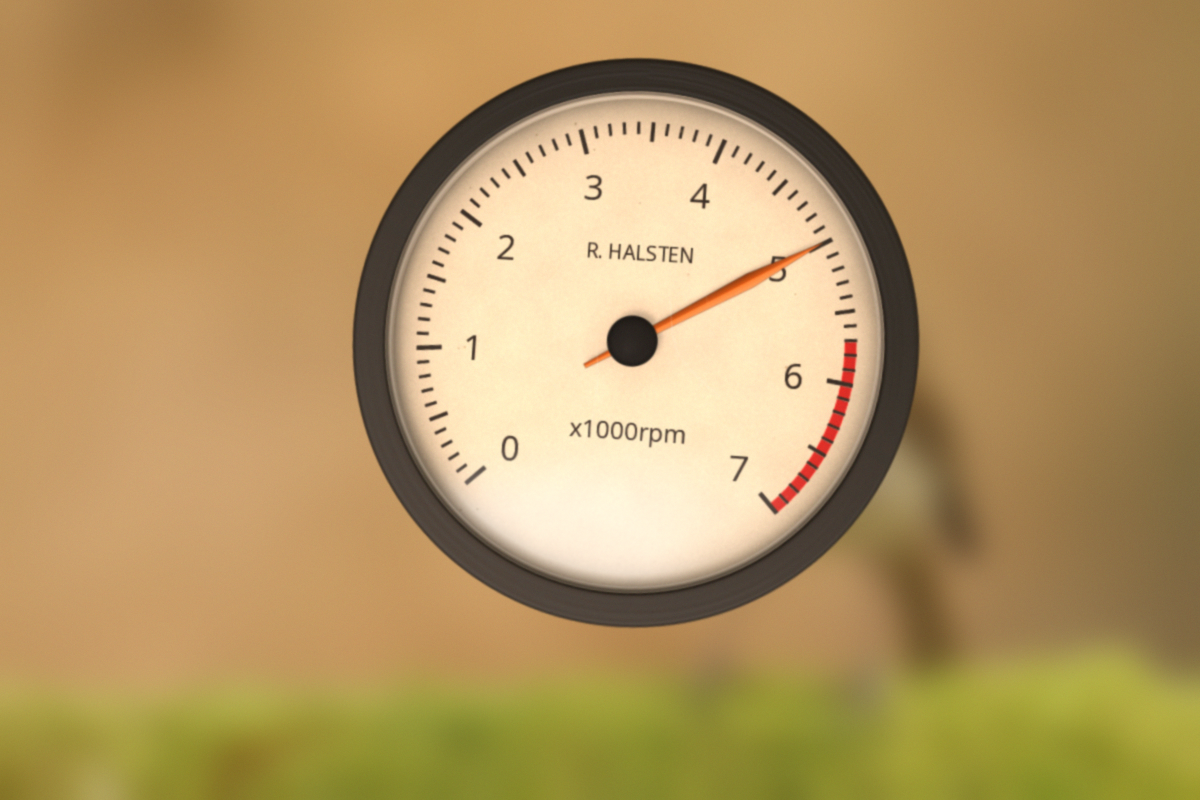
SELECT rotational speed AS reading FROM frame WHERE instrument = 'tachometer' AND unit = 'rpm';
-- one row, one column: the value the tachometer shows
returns 5000 rpm
